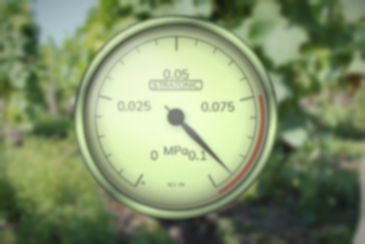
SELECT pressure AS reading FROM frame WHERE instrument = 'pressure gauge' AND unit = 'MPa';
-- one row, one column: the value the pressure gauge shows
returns 0.095 MPa
